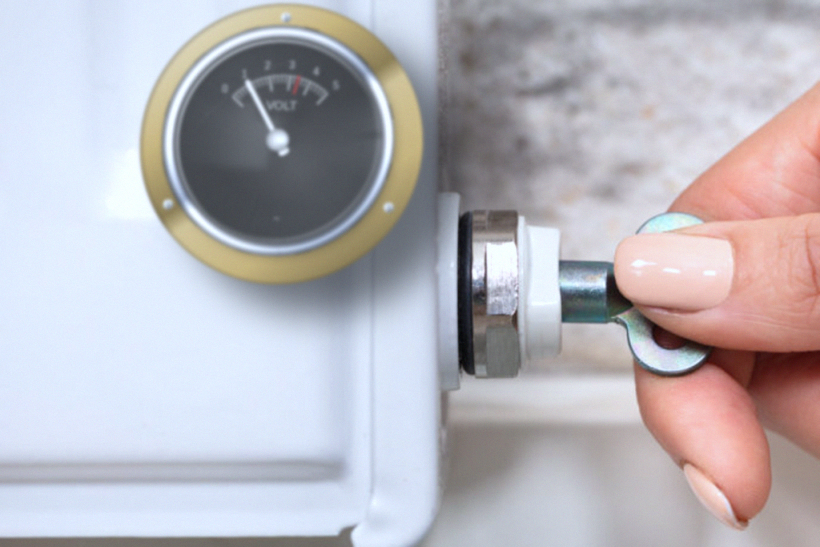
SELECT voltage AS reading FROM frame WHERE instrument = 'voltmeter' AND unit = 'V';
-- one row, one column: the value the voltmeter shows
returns 1 V
